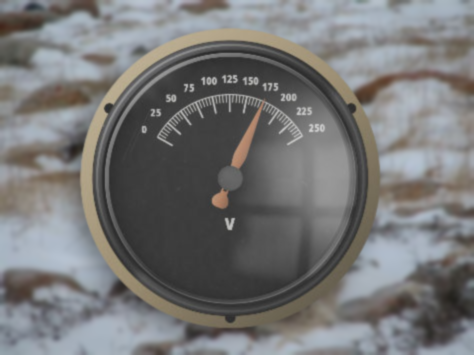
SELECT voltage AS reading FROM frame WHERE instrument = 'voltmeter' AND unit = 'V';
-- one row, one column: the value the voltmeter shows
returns 175 V
